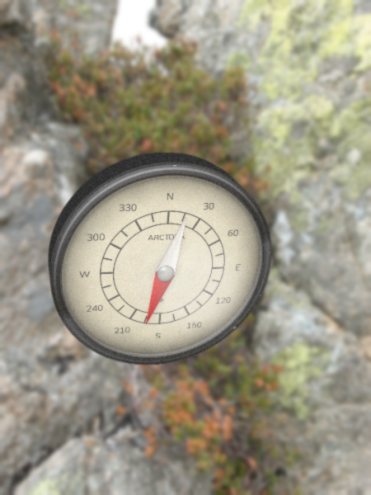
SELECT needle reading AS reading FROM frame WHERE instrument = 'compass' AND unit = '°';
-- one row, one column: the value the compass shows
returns 195 °
